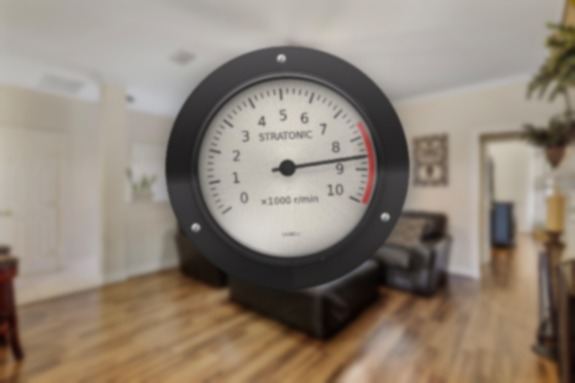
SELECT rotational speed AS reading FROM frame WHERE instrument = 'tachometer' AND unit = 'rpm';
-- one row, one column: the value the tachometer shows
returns 8600 rpm
